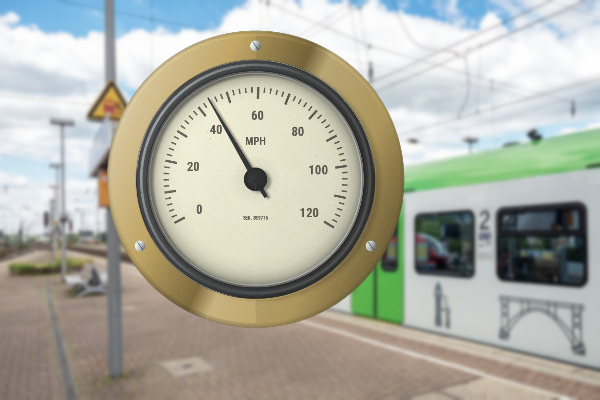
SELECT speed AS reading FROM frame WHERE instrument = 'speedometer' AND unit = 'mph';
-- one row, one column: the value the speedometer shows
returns 44 mph
